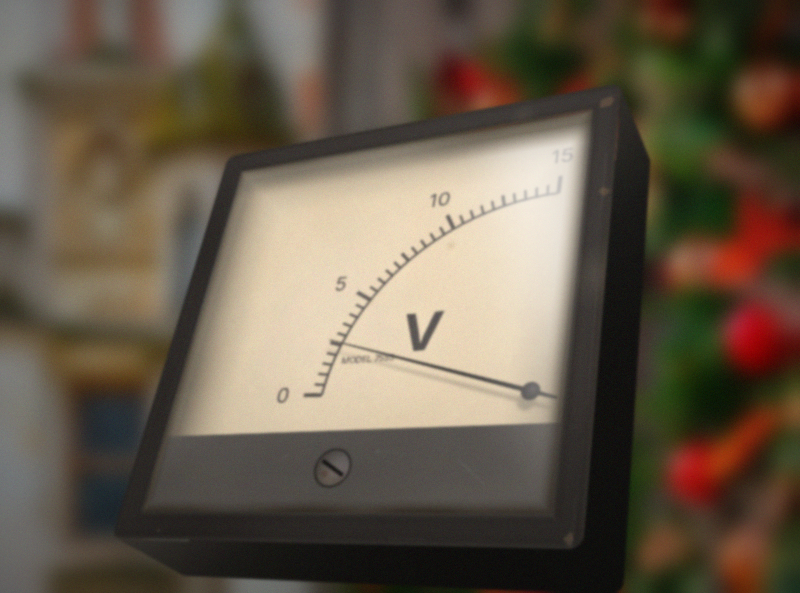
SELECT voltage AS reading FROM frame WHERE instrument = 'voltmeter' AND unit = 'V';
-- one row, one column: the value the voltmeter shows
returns 2.5 V
